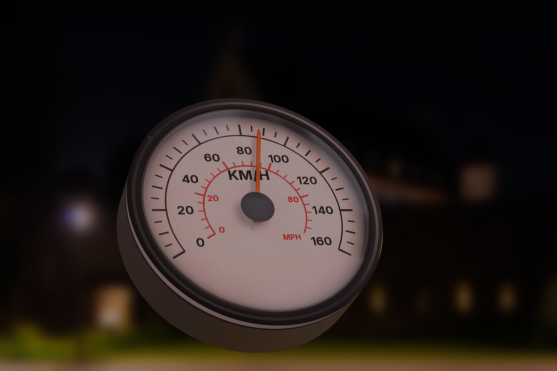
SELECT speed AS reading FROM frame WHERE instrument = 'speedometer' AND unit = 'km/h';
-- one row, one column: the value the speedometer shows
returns 87.5 km/h
